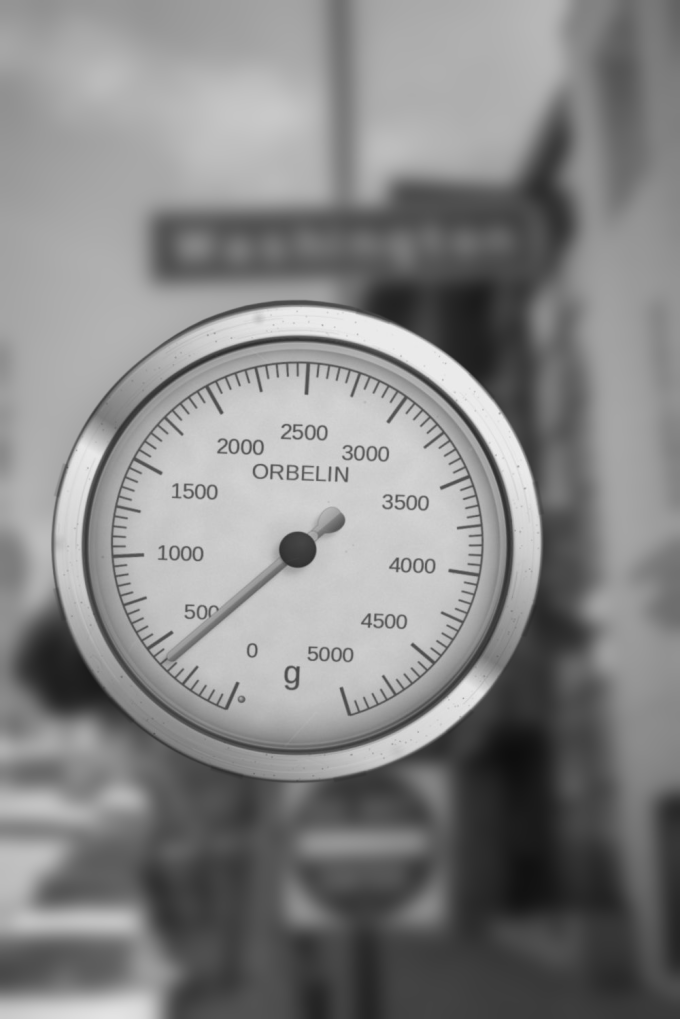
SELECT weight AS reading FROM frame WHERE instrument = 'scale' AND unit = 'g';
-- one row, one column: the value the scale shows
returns 400 g
